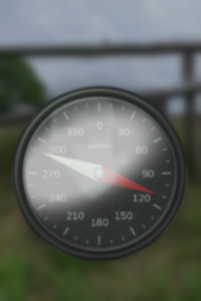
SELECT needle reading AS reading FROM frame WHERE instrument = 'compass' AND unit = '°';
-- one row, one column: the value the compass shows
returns 110 °
